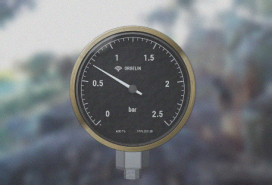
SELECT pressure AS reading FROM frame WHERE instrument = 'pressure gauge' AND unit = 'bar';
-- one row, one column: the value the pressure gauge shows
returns 0.7 bar
